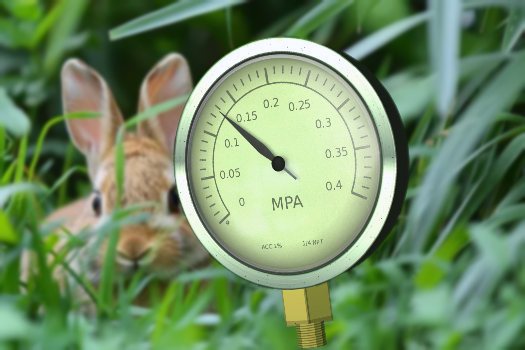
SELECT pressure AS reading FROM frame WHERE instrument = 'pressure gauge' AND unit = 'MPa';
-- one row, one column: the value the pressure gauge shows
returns 0.13 MPa
